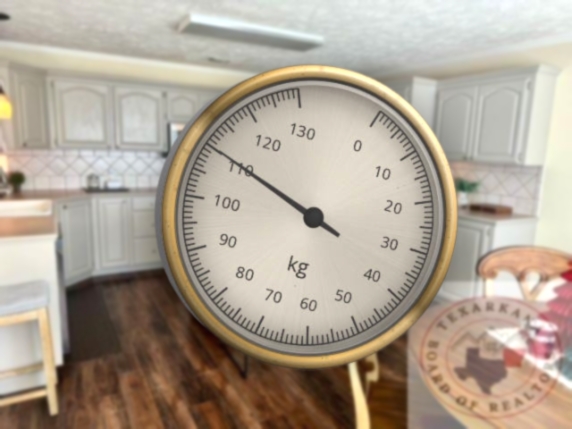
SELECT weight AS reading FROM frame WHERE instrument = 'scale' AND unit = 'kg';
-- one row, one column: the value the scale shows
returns 110 kg
